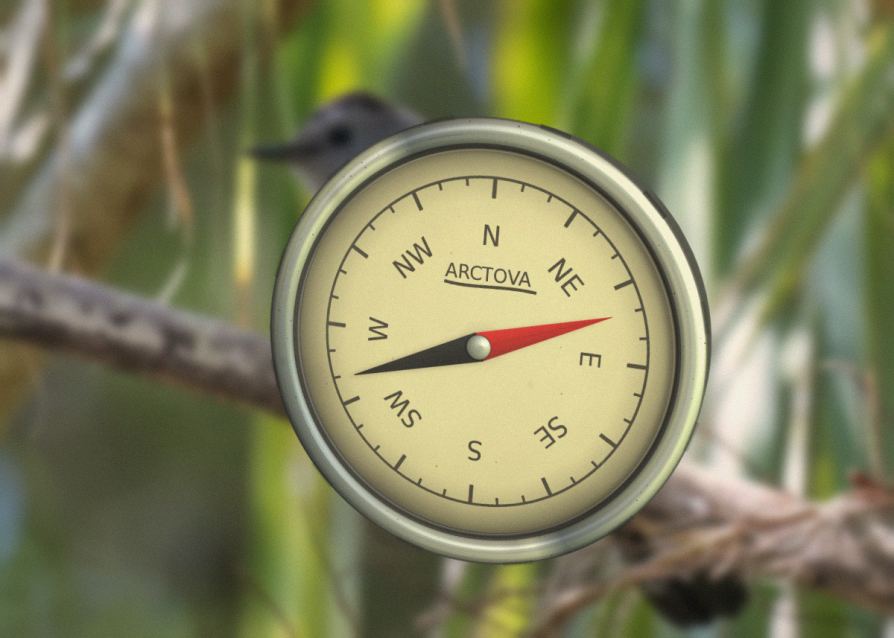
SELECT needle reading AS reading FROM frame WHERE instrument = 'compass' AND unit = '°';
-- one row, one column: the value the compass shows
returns 70 °
